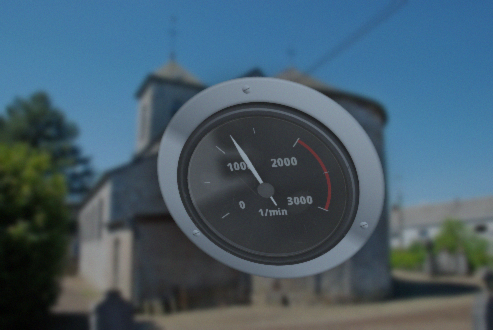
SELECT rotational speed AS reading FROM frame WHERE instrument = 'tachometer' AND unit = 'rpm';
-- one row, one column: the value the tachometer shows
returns 1250 rpm
